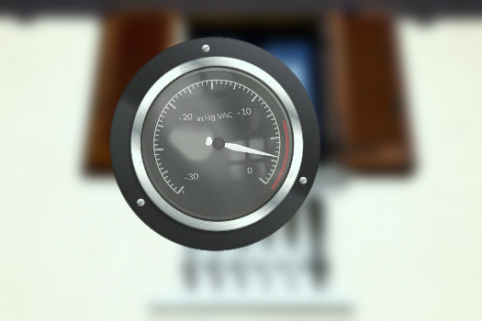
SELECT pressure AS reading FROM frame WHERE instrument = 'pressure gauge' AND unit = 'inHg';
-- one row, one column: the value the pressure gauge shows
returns -3 inHg
